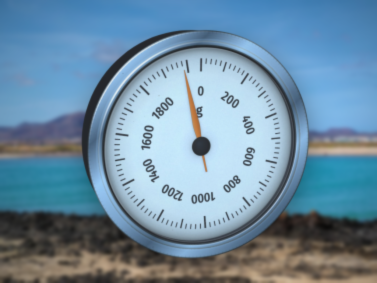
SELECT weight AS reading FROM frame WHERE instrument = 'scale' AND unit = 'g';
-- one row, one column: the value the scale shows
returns 1980 g
